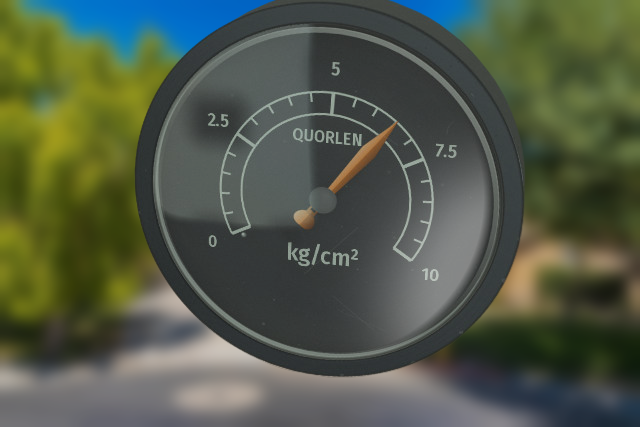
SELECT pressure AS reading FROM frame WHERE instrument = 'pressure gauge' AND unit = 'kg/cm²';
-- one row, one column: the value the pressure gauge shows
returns 6.5 kg/cm²
